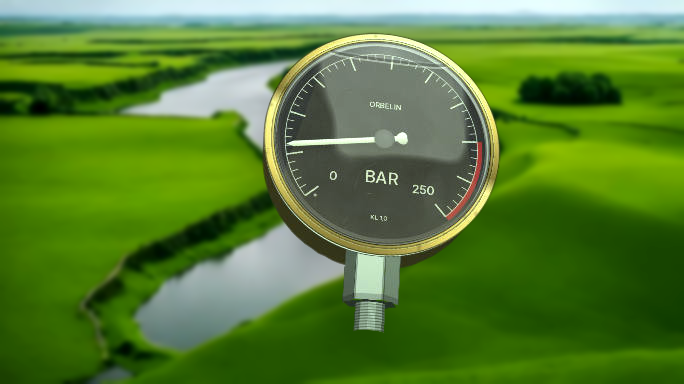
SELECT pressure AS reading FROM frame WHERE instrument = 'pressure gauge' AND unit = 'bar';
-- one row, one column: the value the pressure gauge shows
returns 30 bar
